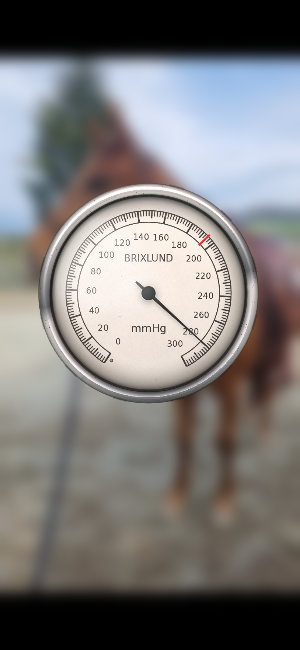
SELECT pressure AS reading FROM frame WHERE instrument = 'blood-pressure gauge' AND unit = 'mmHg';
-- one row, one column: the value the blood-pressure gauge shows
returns 280 mmHg
